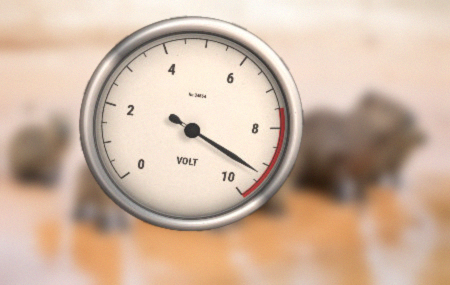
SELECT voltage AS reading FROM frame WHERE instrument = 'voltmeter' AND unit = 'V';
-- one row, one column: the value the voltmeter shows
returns 9.25 V
